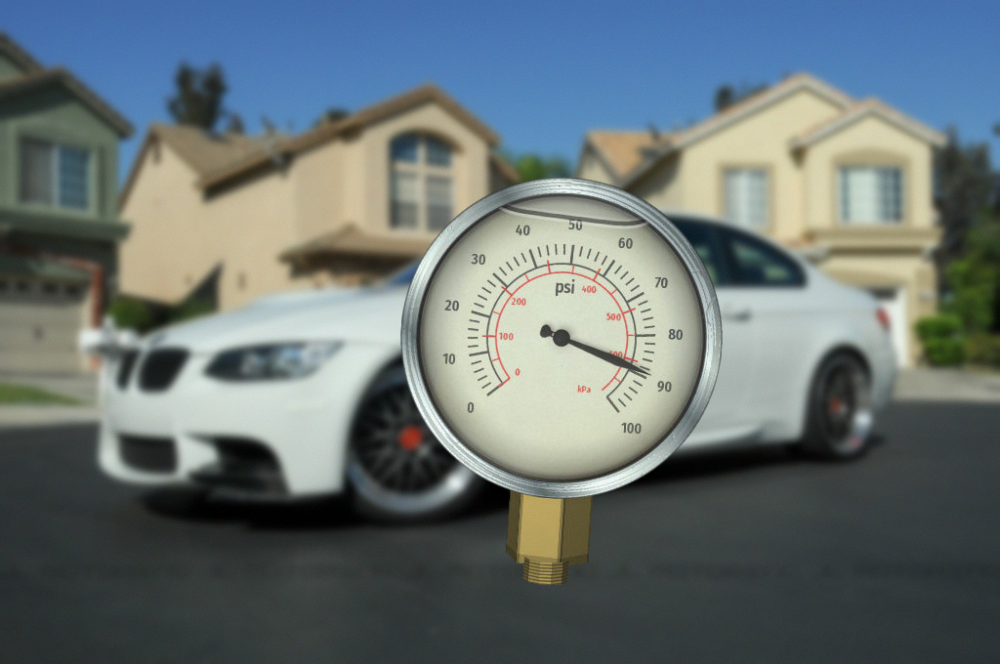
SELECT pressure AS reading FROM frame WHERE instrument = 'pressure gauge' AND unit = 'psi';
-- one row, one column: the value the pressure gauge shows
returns 89 psi
